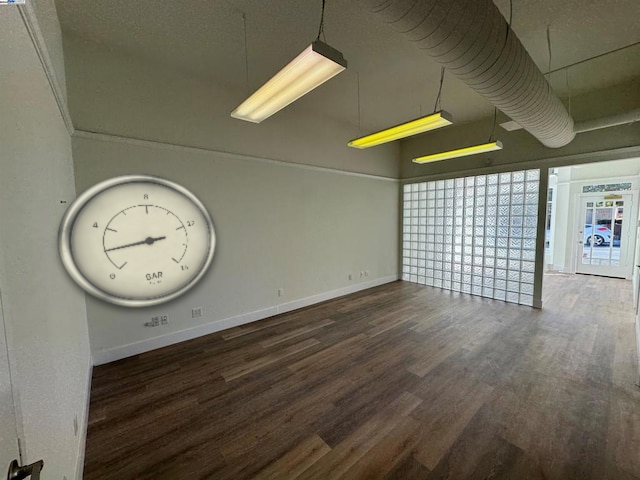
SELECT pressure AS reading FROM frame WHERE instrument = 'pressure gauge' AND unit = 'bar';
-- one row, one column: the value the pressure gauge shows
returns 2 bar
